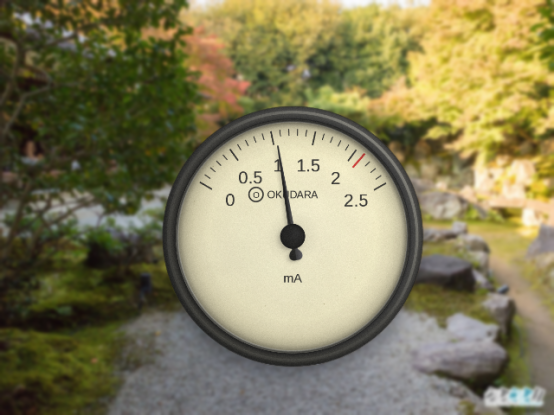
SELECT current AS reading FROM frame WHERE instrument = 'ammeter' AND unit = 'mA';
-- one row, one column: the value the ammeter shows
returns 1.05 mA
